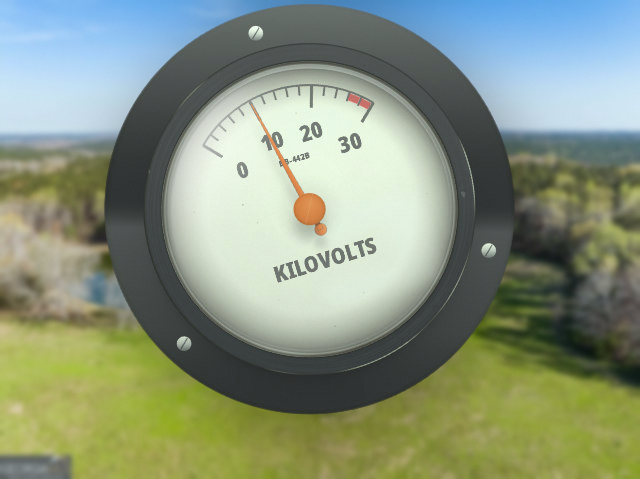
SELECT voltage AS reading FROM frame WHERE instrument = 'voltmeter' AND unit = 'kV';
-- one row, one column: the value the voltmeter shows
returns 10 kV
